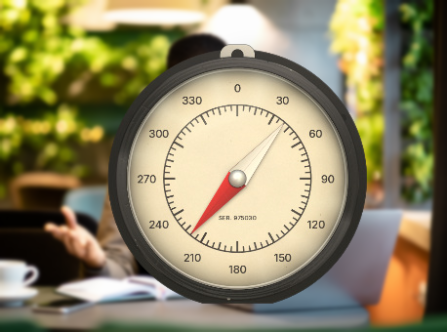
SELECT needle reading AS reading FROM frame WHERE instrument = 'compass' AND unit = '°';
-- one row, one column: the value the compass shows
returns 220 °
